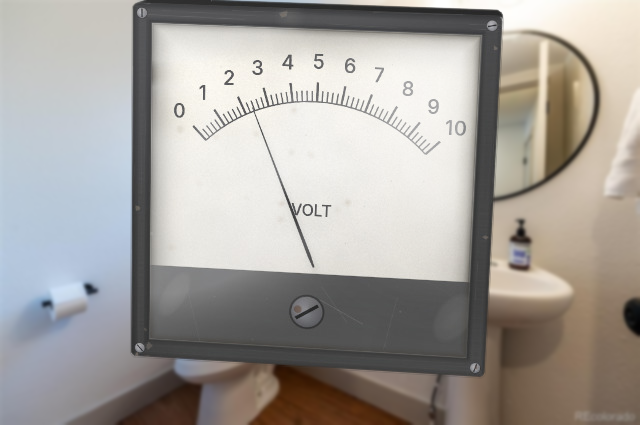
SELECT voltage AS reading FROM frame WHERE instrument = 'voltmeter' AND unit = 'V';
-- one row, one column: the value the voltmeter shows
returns 2.4 V
